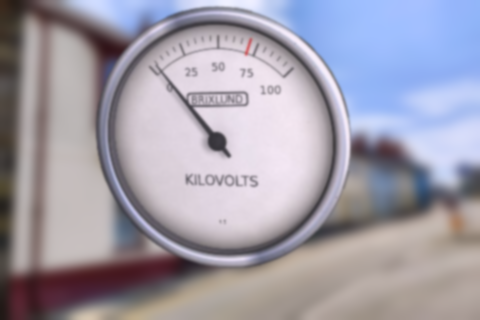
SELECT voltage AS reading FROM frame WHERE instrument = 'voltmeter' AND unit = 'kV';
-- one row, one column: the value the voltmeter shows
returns 5 kV
